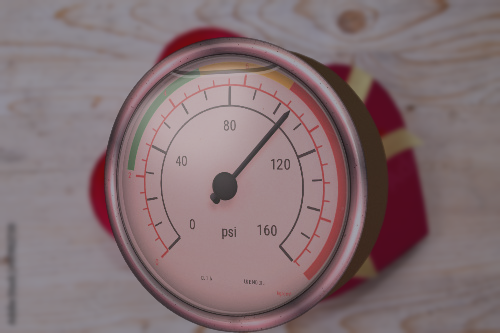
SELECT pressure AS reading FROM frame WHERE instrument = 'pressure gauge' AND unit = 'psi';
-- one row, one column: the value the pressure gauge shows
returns 105 psi
